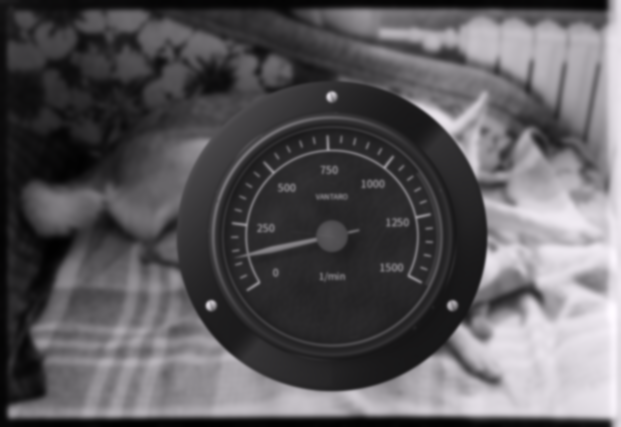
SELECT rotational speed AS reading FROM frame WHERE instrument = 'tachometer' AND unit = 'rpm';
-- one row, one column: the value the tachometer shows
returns 125 rpm
